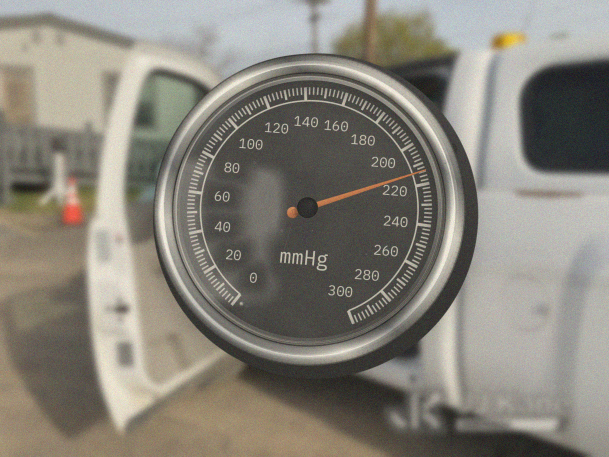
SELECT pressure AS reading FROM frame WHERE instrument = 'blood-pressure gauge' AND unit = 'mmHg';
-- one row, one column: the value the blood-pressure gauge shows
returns 214 mmHg
